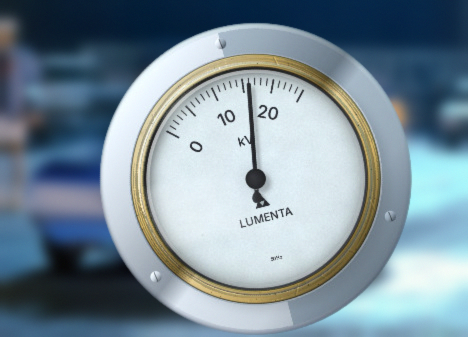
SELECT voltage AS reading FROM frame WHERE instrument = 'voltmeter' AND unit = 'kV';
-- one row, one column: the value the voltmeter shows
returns 16 kV
